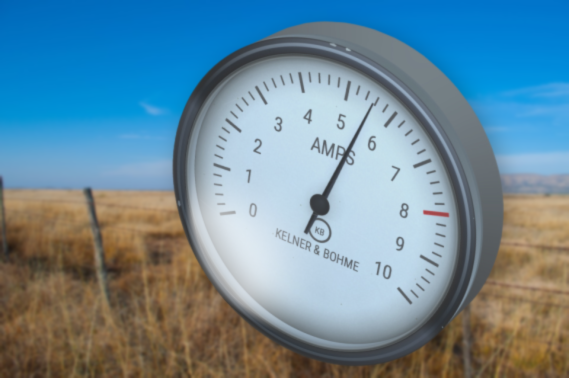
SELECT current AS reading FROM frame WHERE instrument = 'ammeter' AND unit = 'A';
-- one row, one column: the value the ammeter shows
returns 5.6 A
